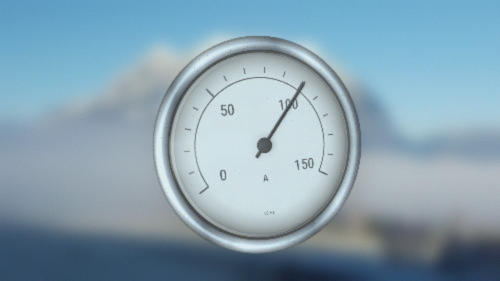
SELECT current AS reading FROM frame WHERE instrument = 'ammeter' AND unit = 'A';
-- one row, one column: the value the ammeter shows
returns 100 A
